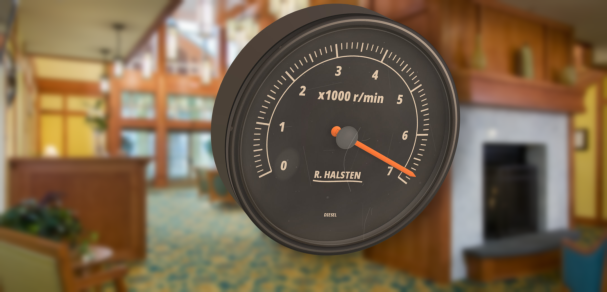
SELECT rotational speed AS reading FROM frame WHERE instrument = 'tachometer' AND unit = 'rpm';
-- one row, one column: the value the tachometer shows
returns 6800 rpm
